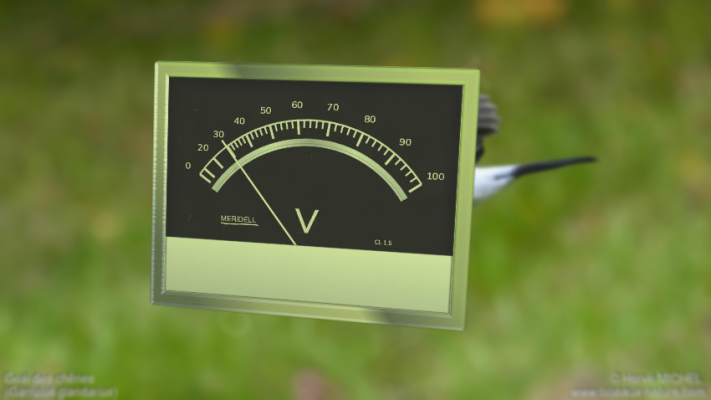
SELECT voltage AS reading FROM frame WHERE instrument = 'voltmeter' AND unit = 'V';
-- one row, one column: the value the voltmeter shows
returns 30 V
